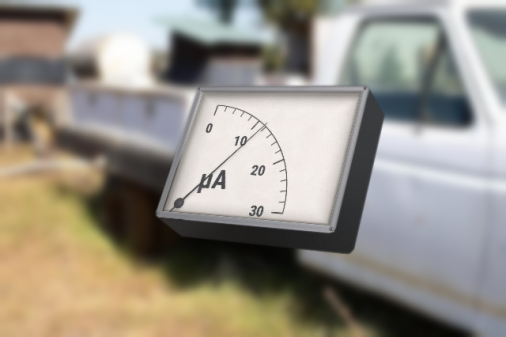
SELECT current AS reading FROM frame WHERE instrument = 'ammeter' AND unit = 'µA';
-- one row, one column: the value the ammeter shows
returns 12 µA
